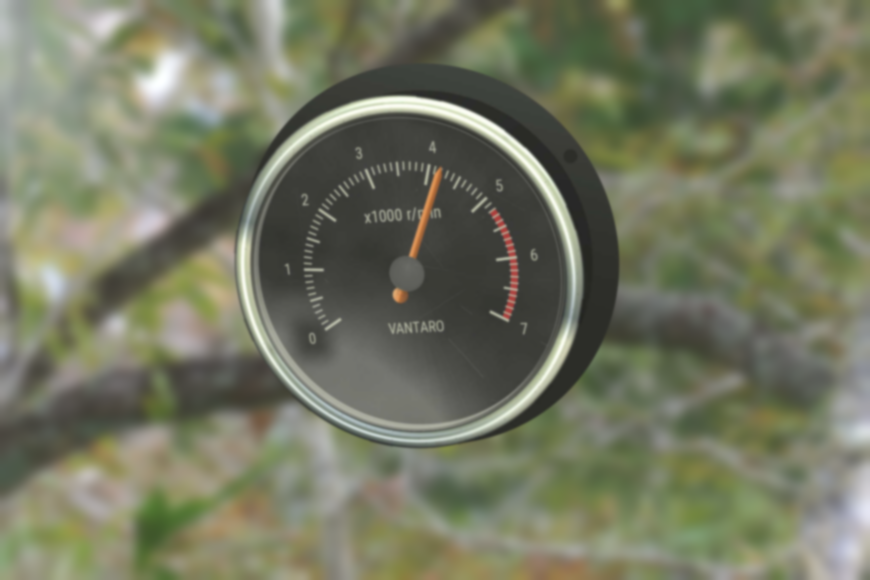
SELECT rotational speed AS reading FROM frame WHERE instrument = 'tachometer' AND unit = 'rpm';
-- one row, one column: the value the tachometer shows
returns 4200 rpm
